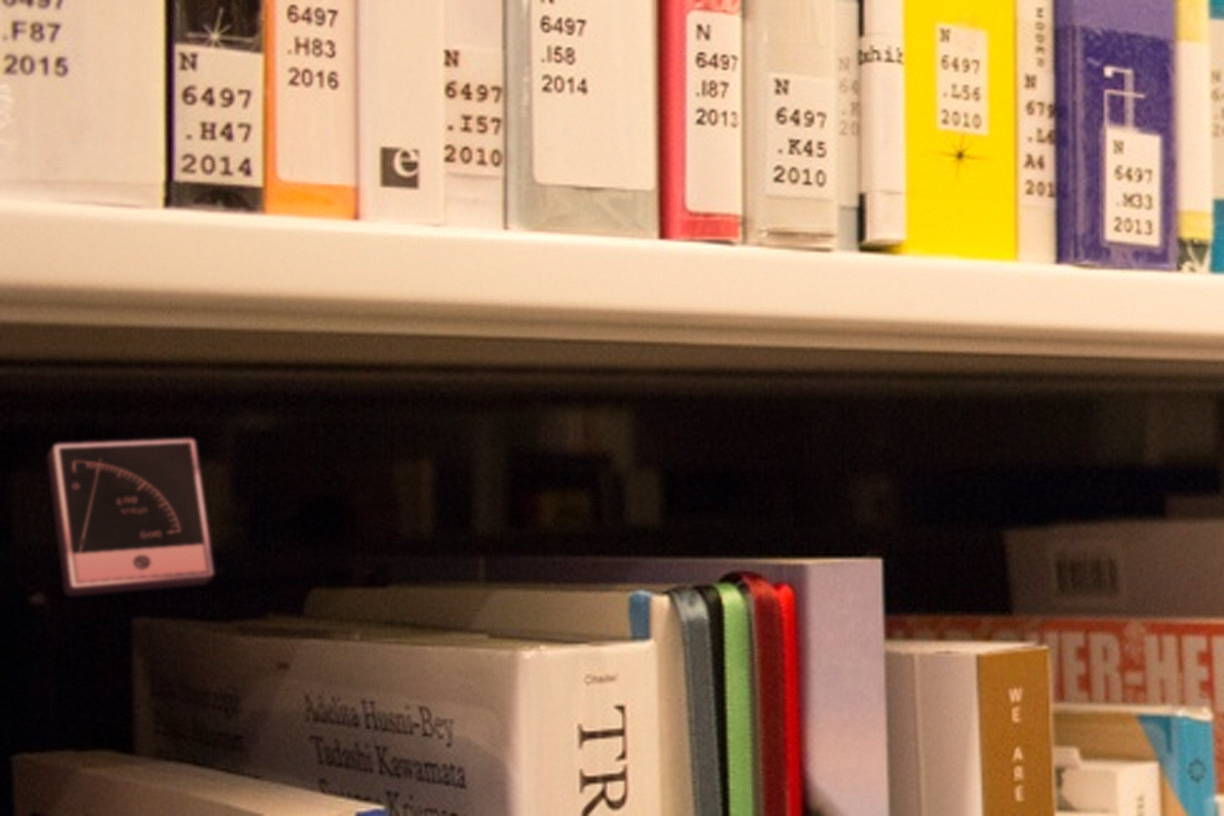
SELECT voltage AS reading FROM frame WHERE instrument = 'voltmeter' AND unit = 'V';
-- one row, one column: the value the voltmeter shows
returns 200 V
